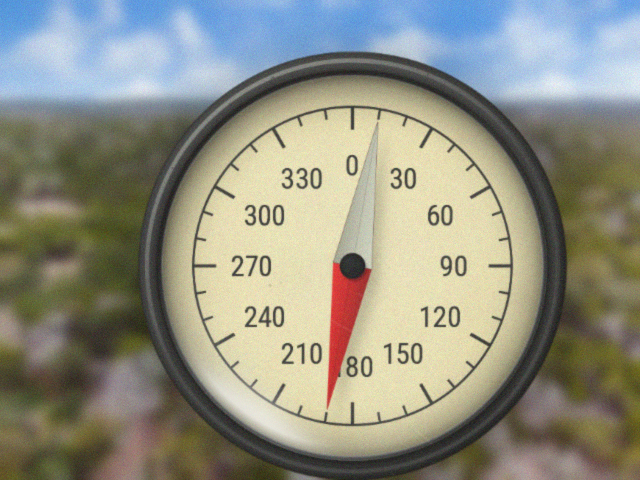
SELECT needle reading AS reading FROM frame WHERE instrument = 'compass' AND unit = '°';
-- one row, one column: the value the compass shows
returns 190 °
